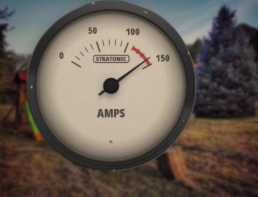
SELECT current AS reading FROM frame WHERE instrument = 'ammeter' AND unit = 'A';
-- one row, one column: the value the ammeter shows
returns 140 A
